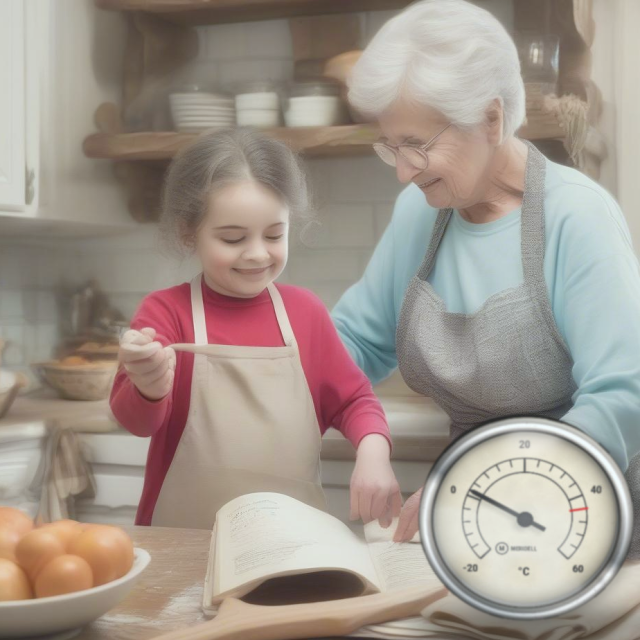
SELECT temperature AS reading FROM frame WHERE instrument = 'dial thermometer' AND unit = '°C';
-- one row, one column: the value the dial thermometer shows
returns 2 °C
